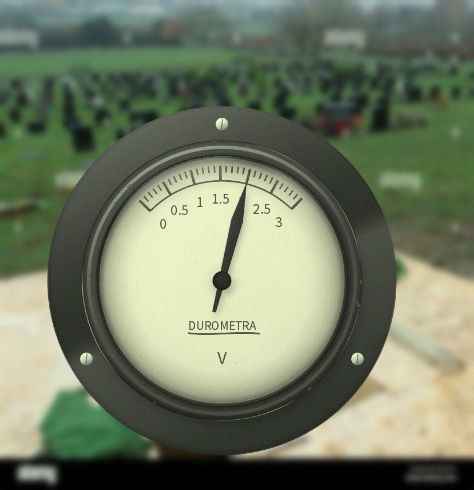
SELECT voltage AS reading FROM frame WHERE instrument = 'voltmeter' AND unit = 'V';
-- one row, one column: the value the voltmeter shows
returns 2 V
